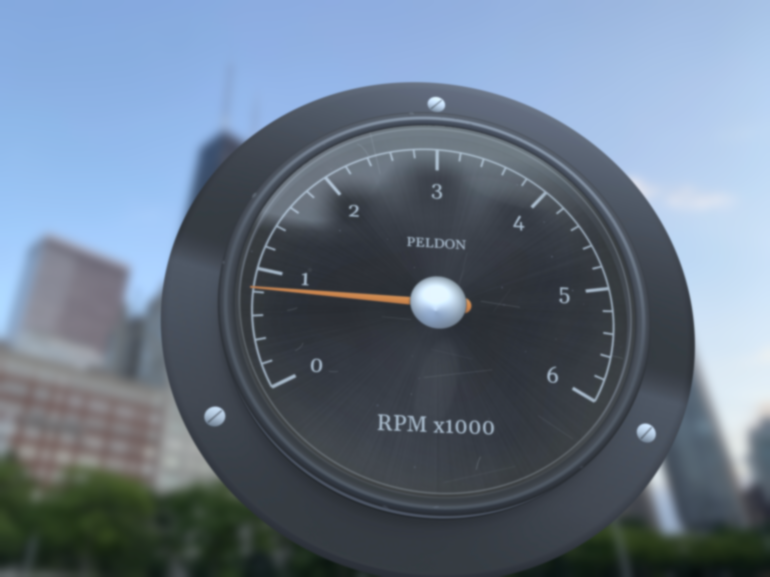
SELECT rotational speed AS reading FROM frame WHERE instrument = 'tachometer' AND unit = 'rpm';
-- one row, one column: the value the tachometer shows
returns 800 rpm
